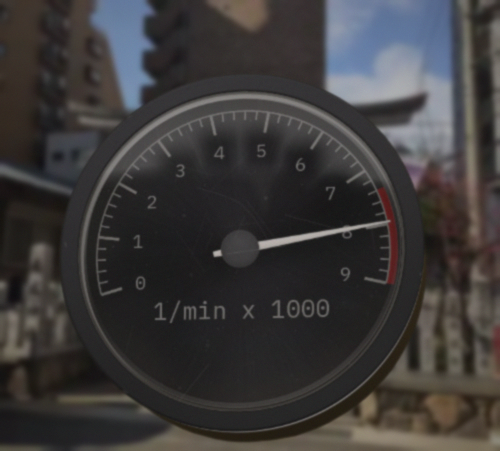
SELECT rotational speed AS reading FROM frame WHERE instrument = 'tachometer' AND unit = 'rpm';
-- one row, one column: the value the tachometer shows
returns 8000 rpm
